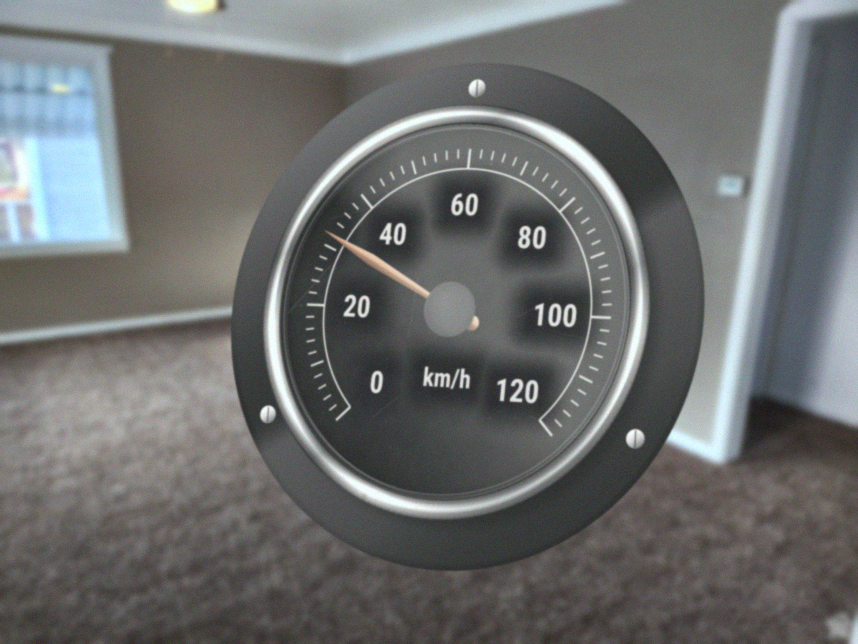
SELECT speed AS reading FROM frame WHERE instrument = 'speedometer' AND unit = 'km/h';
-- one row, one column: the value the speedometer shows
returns 32 km/h
